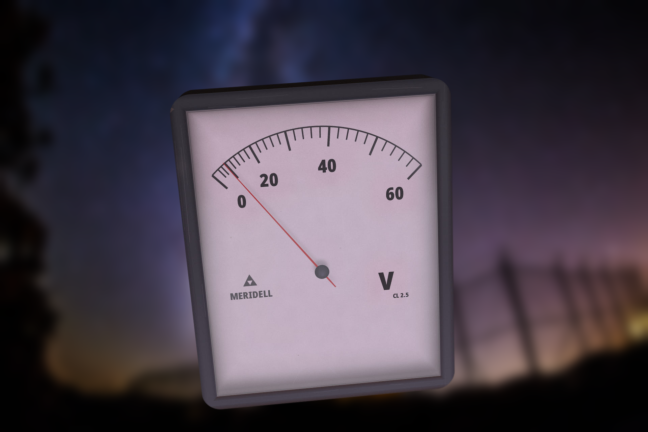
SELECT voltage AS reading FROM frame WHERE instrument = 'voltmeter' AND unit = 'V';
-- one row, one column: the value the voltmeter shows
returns 10 V
